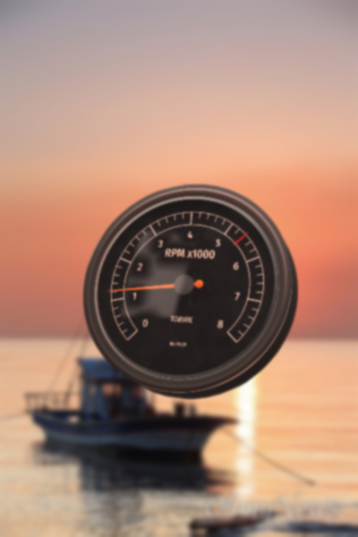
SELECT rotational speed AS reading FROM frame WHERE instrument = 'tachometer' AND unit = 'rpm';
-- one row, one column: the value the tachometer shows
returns 1200 rpm
